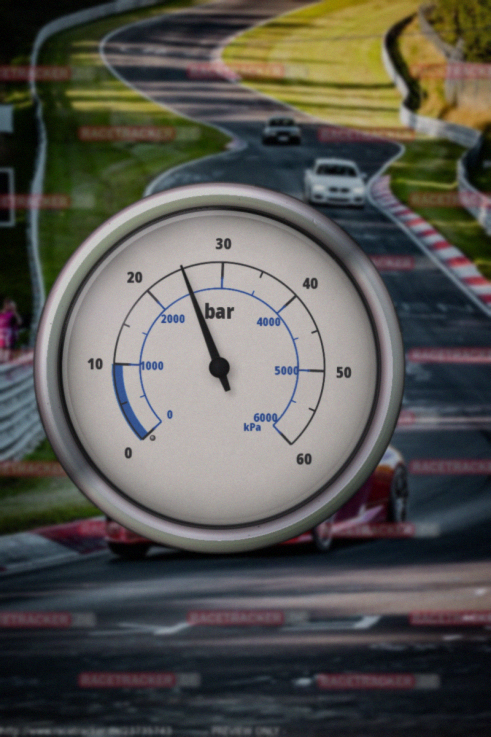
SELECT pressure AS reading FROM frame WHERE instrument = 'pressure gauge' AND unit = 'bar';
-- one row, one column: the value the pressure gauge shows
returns 25 bar
